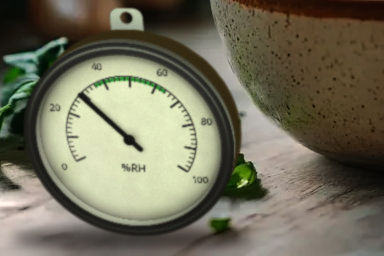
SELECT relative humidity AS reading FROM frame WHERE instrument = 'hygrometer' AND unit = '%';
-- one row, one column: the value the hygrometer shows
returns 30 %
